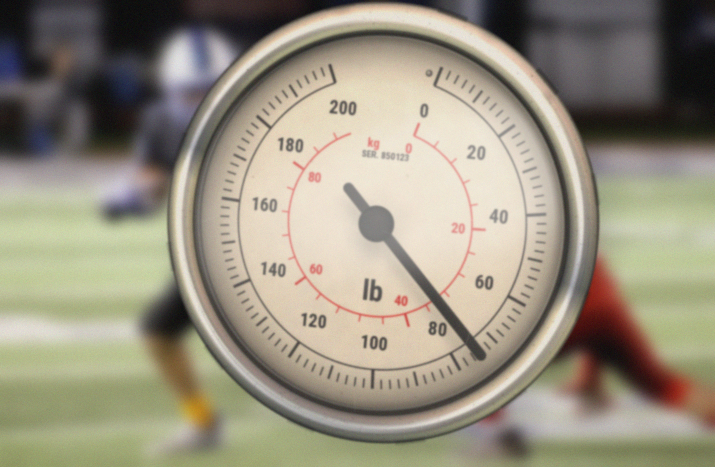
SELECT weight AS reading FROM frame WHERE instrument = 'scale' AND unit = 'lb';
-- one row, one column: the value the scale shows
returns 74 lb
